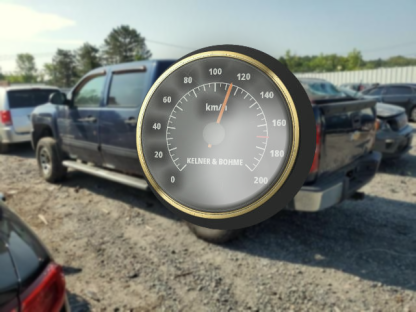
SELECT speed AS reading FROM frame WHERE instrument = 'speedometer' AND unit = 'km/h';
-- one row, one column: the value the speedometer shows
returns 115 km/h
